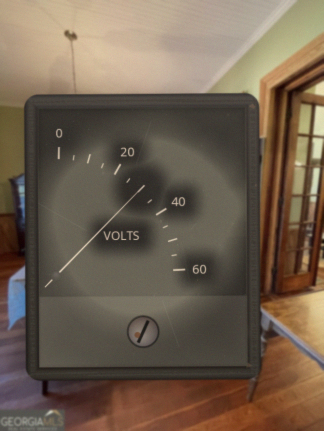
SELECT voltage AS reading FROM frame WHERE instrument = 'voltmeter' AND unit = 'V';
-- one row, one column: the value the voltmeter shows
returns 30 V
